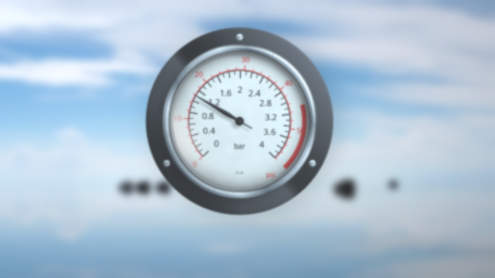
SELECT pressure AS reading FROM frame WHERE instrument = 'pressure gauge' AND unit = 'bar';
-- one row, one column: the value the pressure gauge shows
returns 1.1 bar
